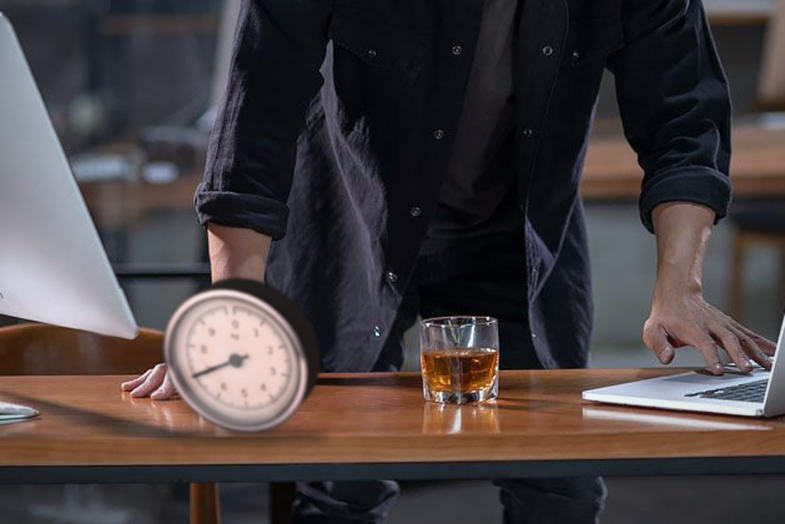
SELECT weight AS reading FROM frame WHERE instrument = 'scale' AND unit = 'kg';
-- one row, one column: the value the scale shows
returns 7 kg
